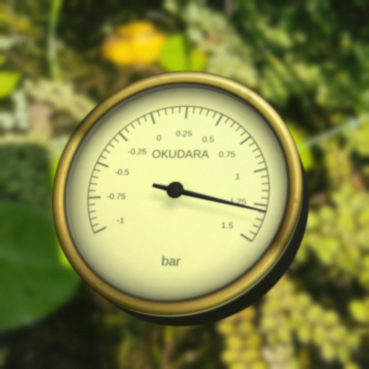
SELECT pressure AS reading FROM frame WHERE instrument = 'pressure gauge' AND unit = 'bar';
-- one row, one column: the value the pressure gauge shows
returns 1.3 bar
